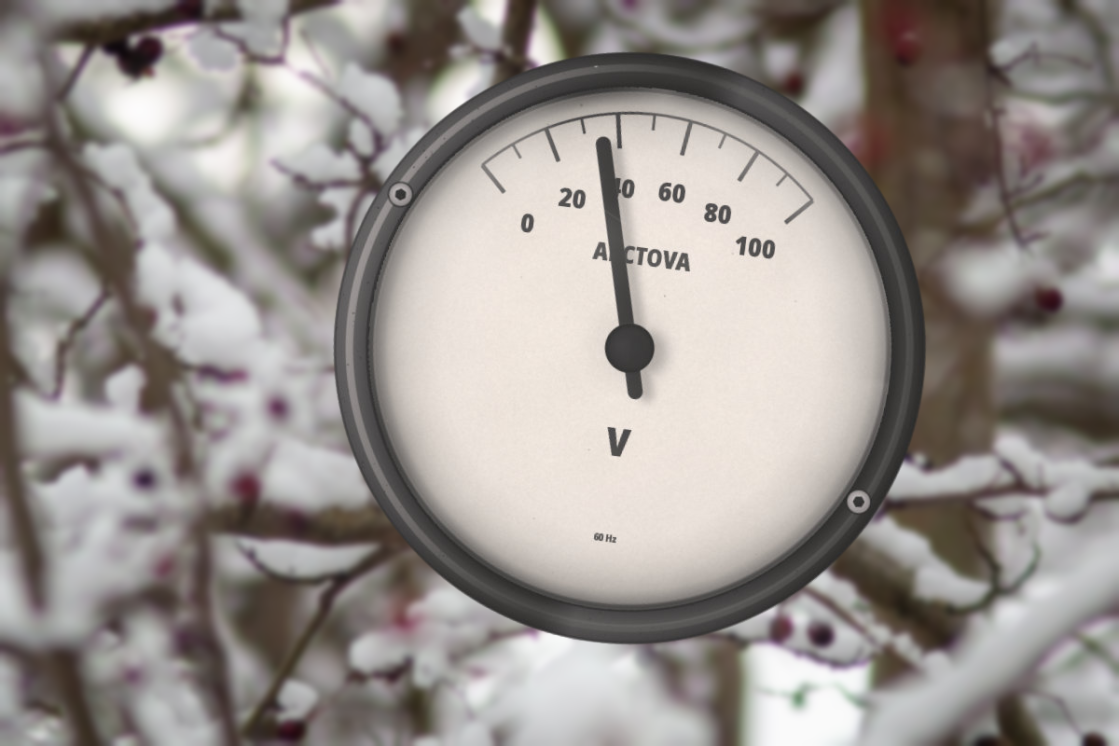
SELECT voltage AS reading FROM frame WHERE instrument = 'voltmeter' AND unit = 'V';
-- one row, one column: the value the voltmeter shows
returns 35 V
